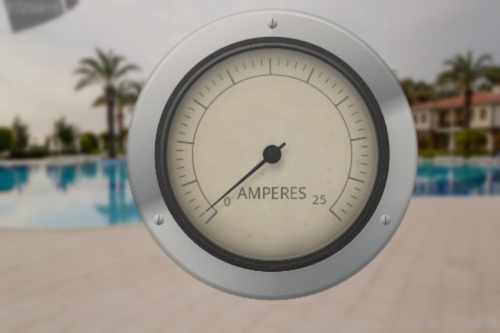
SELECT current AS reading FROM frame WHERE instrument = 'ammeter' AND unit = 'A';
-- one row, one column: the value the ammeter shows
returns 0.5 A
